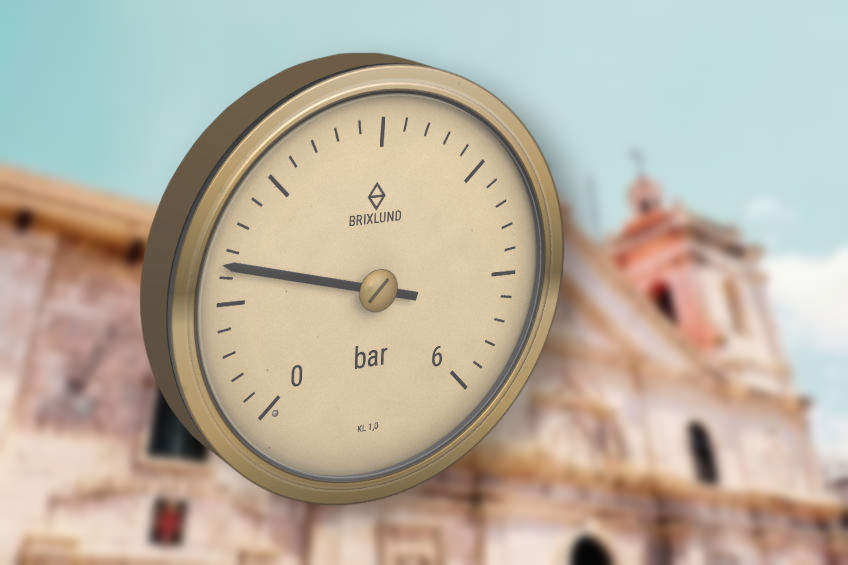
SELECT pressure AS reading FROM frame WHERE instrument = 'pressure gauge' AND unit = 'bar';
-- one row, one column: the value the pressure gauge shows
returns 1.3 bar
